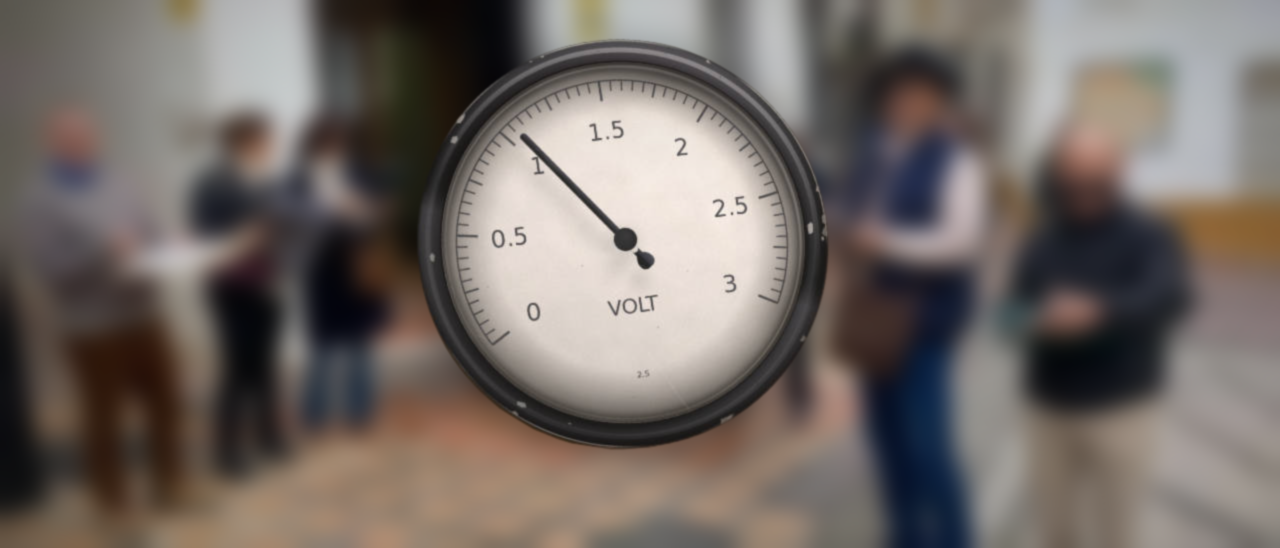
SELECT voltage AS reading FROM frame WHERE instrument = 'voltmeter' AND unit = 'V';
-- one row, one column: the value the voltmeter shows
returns 1.05 V
